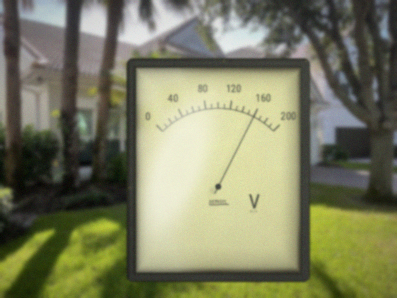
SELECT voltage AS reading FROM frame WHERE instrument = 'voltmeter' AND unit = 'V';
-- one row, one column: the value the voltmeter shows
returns 160 V
